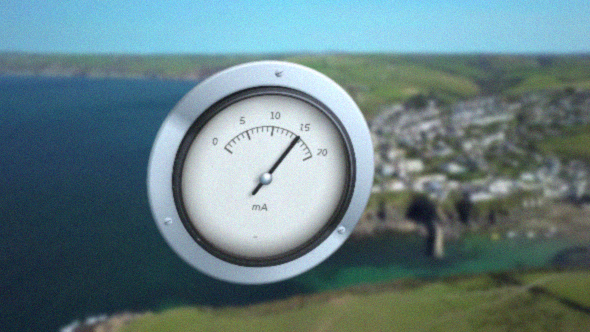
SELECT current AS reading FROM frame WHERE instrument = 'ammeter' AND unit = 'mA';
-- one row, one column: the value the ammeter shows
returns 15 mA
